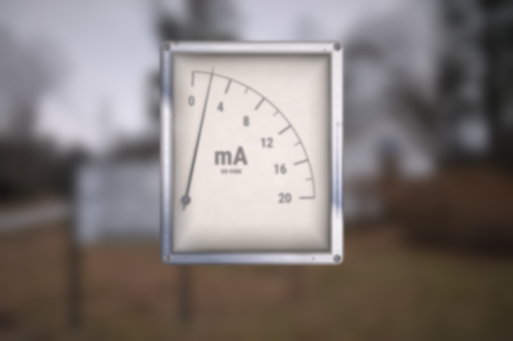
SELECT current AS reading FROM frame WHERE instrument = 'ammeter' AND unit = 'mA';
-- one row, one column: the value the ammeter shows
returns 2 mA
